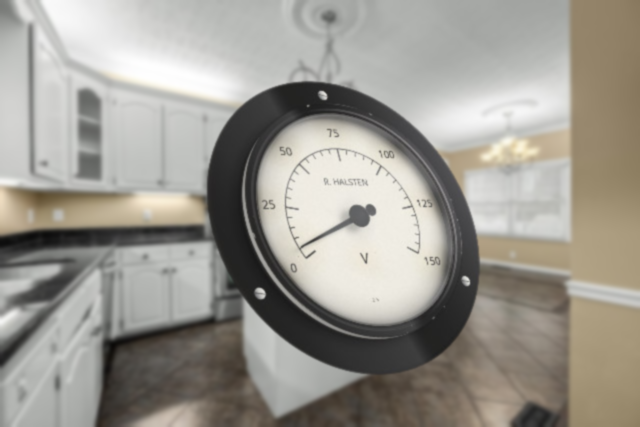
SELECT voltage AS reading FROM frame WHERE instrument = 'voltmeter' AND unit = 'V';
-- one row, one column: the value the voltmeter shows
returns 5 V
